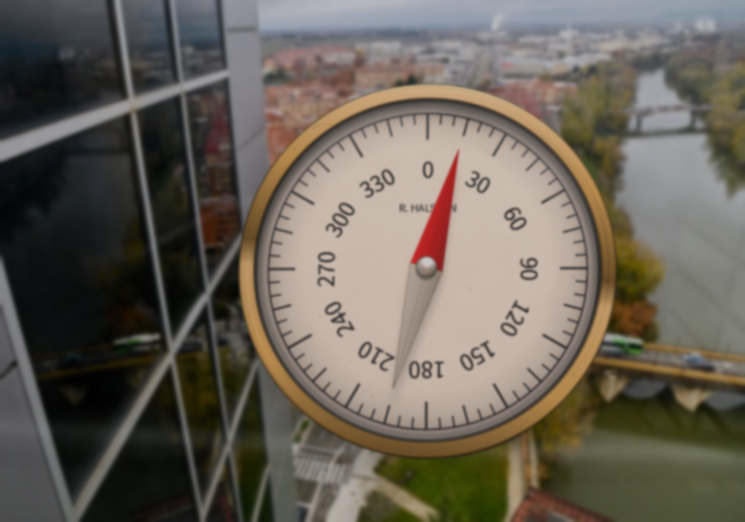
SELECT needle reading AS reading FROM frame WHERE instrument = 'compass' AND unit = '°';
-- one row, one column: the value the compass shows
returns 15 °
